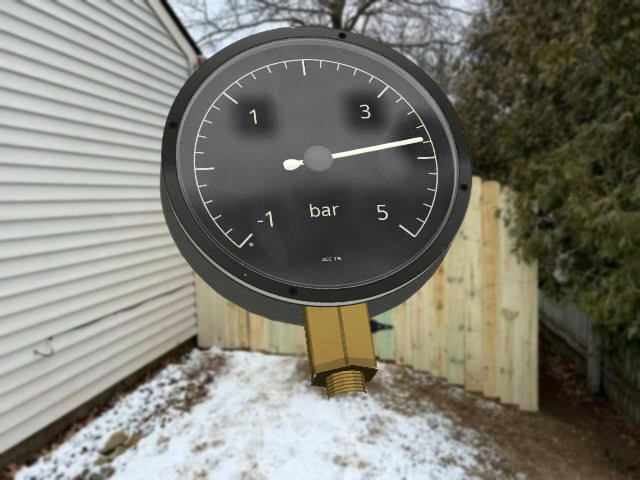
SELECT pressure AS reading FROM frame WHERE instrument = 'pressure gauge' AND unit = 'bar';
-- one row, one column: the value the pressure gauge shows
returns 3.8 bar
